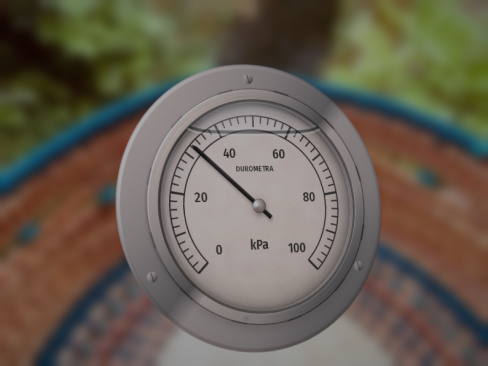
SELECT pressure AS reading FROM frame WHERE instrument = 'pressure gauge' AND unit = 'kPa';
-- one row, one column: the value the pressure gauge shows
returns 32 kPa
